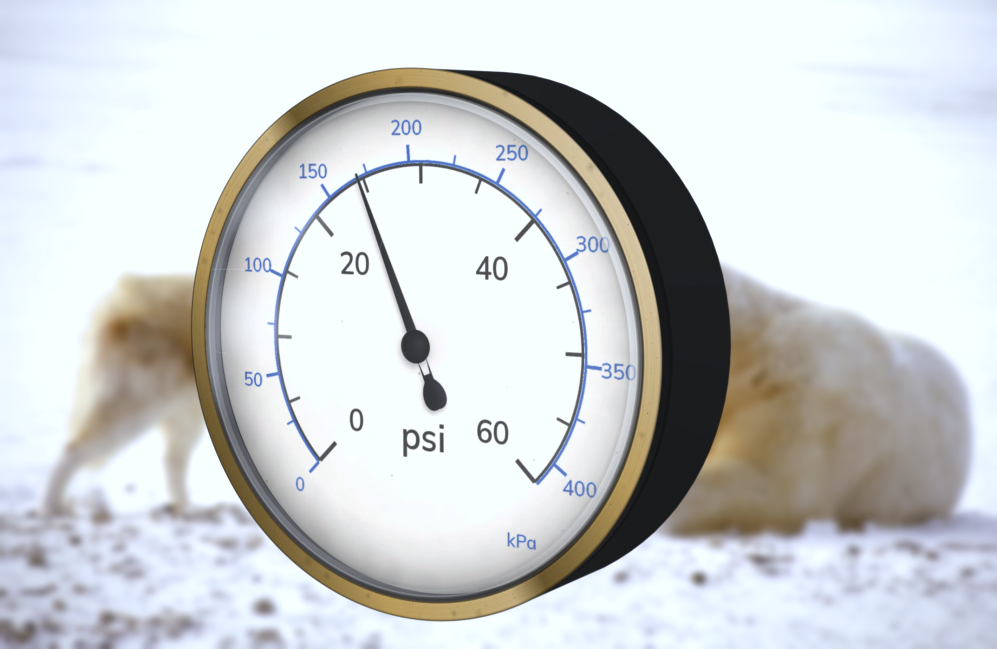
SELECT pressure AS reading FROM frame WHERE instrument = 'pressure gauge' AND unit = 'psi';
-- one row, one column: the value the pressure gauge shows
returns 25 psi
